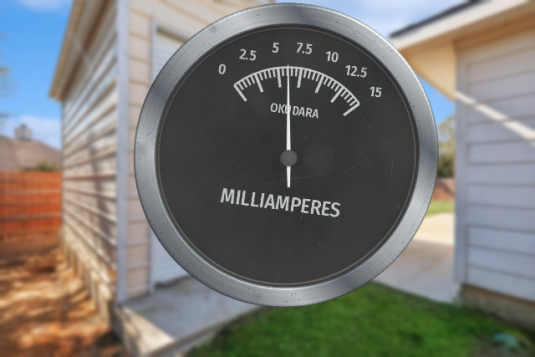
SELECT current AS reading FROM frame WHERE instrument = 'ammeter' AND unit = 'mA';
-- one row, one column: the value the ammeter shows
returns 6 mA
